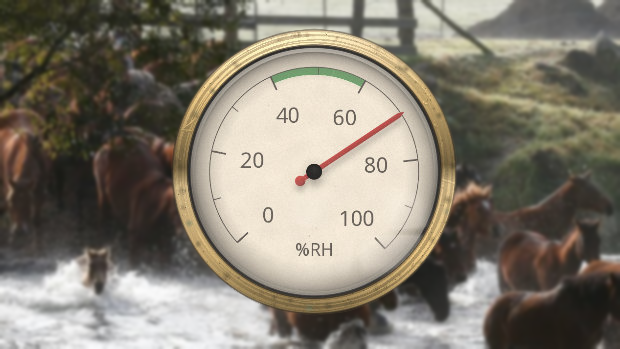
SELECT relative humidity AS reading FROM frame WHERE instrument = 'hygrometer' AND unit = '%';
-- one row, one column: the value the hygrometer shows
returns 70 %
